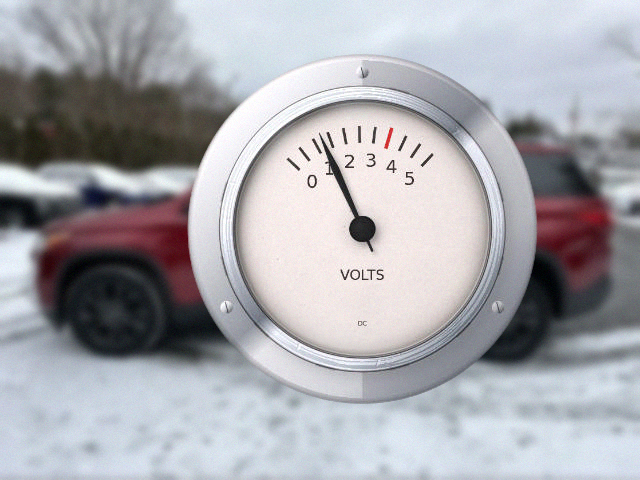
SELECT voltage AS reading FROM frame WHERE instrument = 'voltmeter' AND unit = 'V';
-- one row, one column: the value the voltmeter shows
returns 1.25 V
